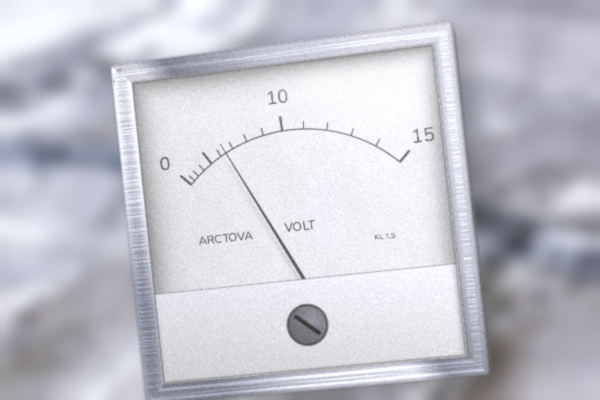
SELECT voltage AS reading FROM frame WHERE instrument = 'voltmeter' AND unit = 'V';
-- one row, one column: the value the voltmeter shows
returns 6.5 V
